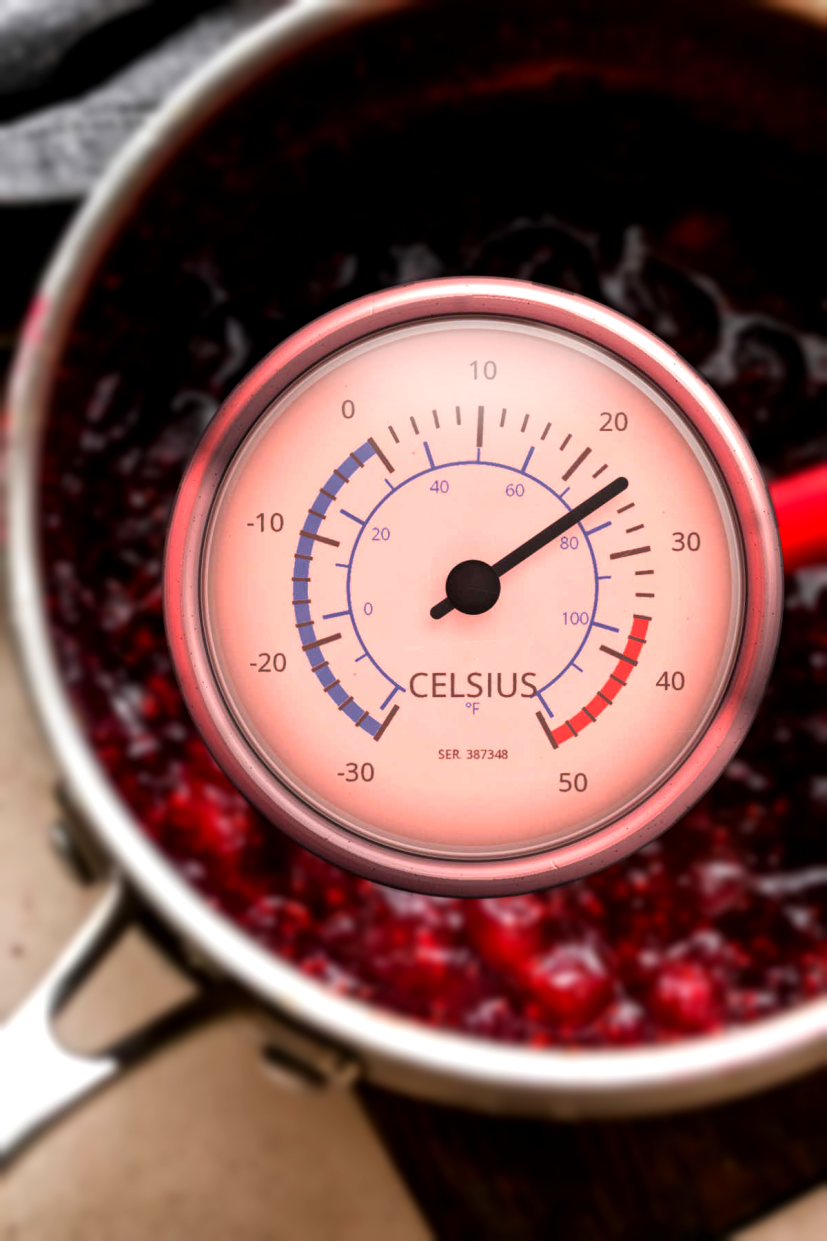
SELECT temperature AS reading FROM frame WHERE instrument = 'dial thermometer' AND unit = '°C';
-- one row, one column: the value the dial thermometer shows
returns 24 °C
